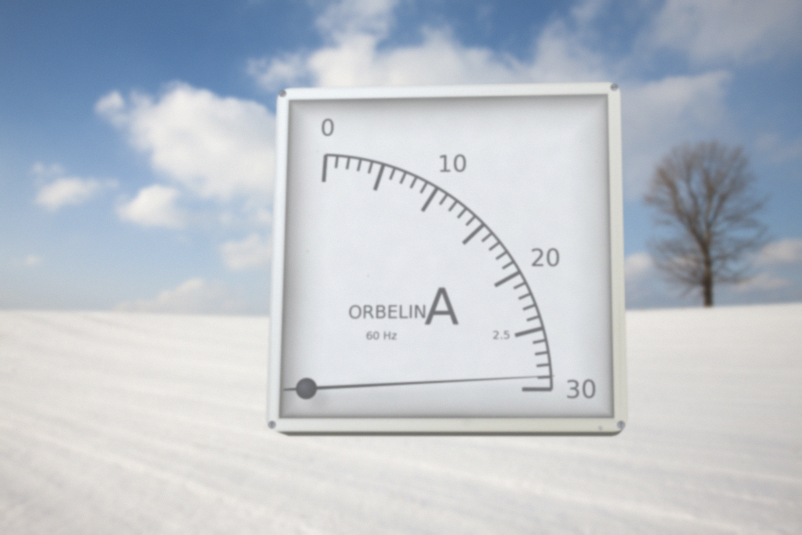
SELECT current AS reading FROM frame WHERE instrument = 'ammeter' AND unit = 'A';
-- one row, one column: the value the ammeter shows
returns 29 A
